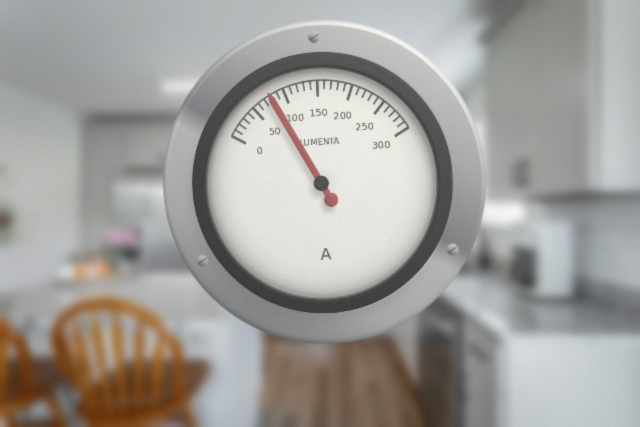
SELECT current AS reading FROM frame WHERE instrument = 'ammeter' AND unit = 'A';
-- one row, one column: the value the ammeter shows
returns 80 A
